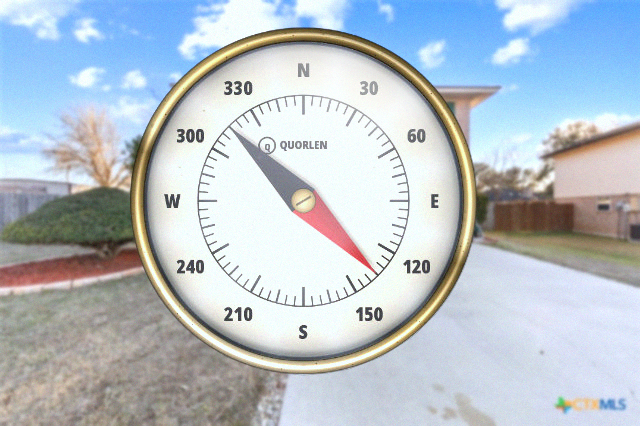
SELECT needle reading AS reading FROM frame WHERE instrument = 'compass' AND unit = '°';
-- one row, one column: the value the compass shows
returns 135 °
